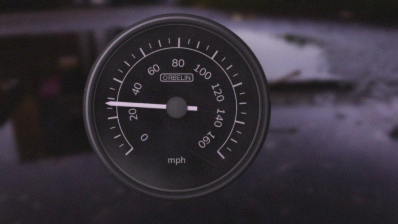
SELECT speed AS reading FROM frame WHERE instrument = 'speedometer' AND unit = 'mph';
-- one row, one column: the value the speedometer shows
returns 27.5 mph
